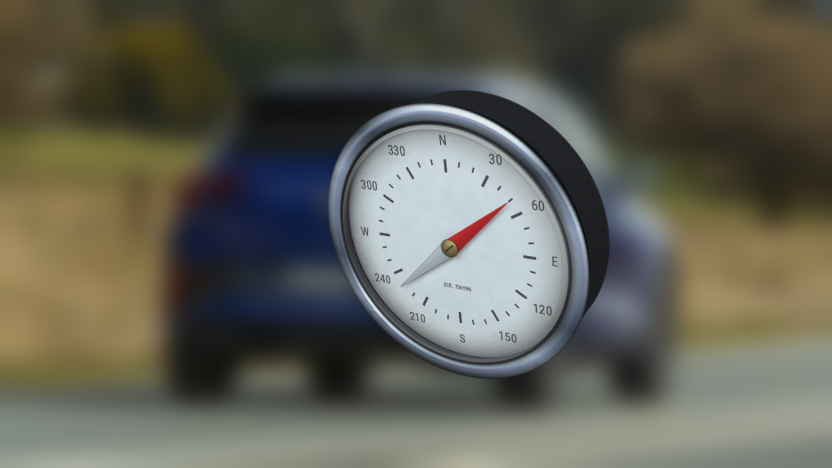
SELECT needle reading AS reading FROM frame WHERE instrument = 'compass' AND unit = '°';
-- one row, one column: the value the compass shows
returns 50 °
